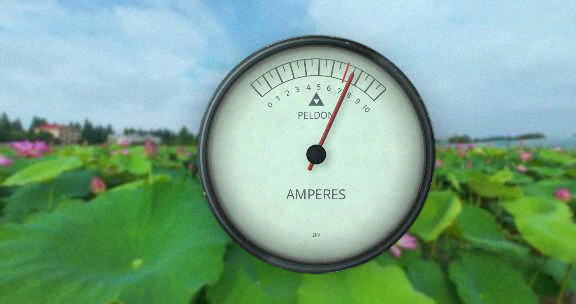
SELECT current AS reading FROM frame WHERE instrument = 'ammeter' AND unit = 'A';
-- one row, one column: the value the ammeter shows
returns 7.5 A
